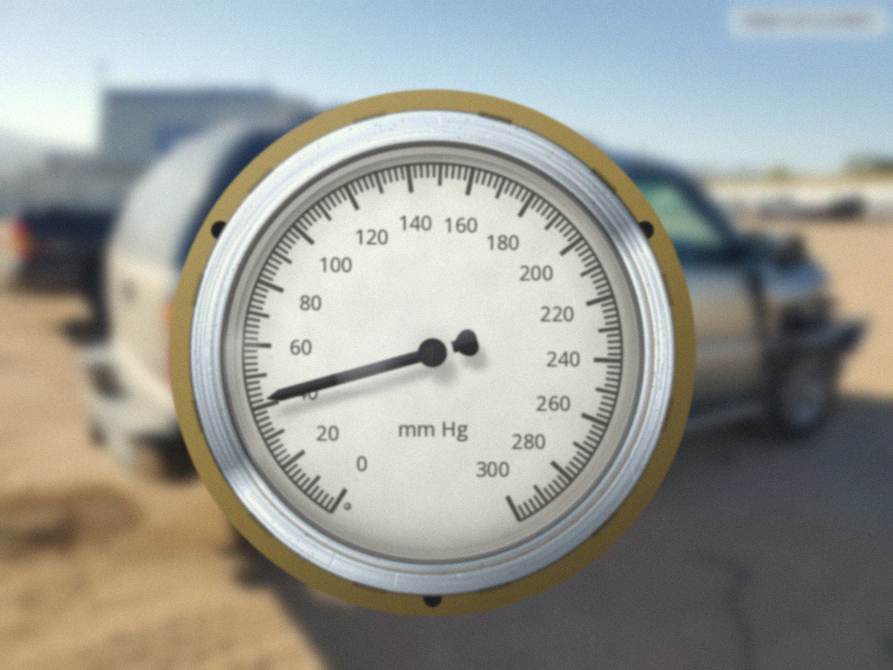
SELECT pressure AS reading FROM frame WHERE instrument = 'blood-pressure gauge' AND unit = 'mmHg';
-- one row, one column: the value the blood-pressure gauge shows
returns 42 mmHg
